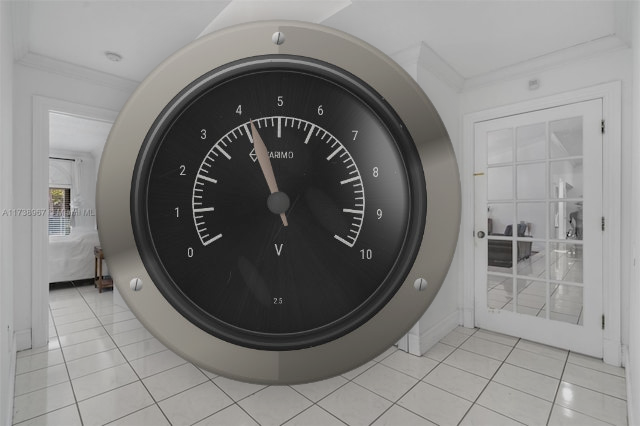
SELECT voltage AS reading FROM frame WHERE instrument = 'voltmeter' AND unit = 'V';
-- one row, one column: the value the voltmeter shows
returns 4.2 V
